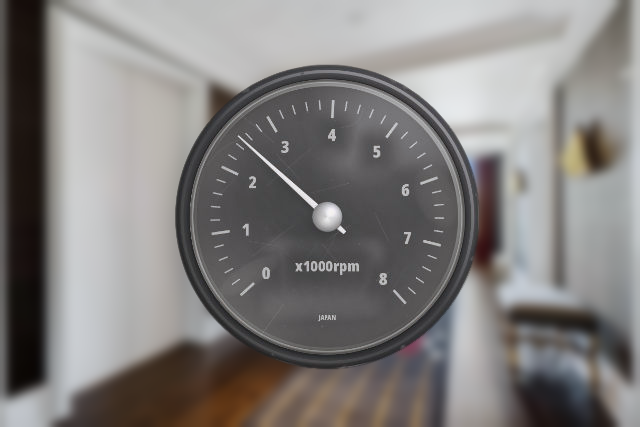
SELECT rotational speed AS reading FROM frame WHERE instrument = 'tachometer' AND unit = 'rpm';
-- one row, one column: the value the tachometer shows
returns 2500 rpm
